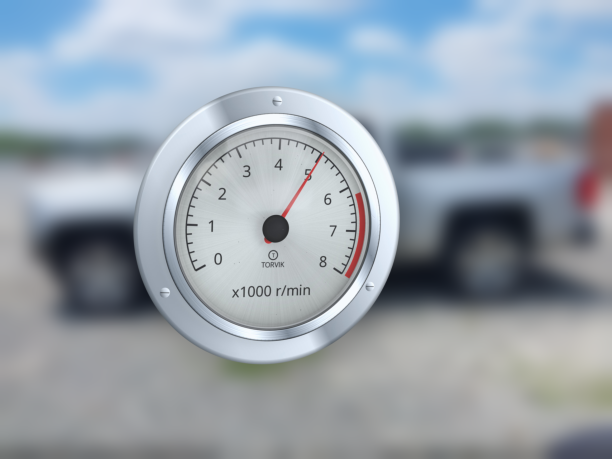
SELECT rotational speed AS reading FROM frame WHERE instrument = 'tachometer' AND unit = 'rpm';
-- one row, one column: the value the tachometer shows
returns 5000 rpm
